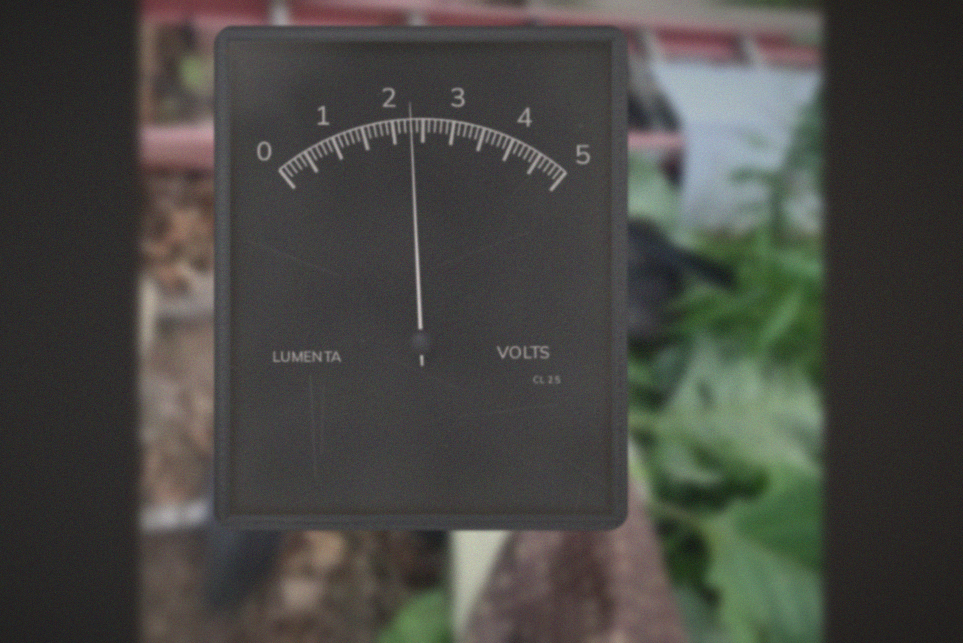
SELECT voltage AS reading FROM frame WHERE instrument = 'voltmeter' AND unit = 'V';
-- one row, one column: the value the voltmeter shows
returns 2.3 V
